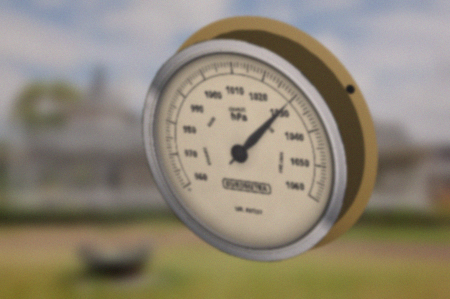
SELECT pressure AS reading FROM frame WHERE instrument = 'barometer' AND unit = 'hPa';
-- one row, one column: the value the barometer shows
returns 1030 hPa
